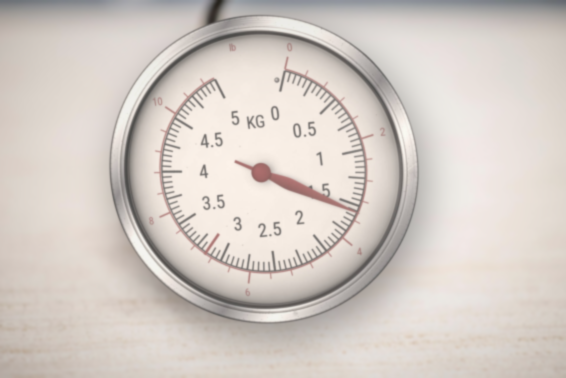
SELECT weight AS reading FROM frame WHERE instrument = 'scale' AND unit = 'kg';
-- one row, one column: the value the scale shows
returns 1.55 kg
